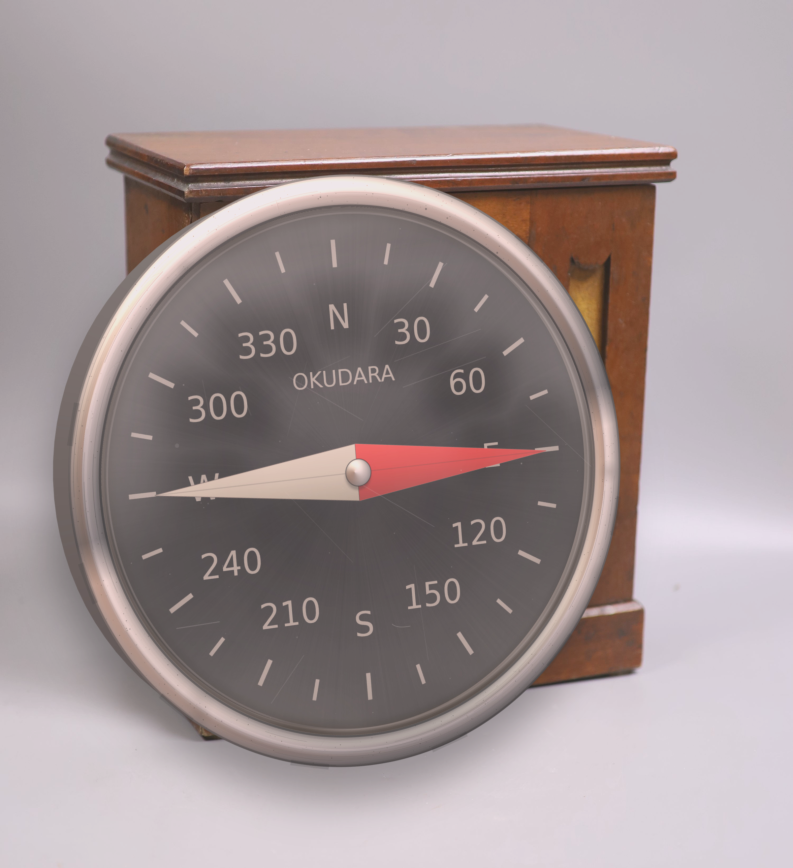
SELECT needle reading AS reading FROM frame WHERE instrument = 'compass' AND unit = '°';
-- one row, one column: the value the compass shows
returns 90 °
